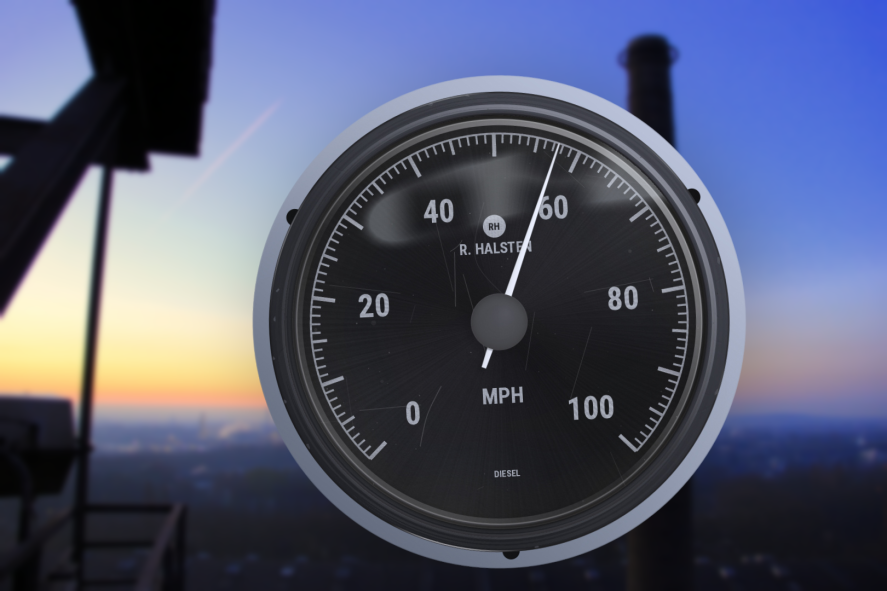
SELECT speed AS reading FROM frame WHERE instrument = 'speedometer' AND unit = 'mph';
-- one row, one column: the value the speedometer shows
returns 57.5 mph
